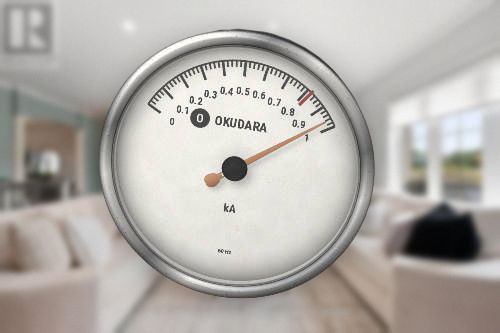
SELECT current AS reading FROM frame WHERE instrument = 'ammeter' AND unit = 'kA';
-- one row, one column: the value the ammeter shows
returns 0.96 kA
